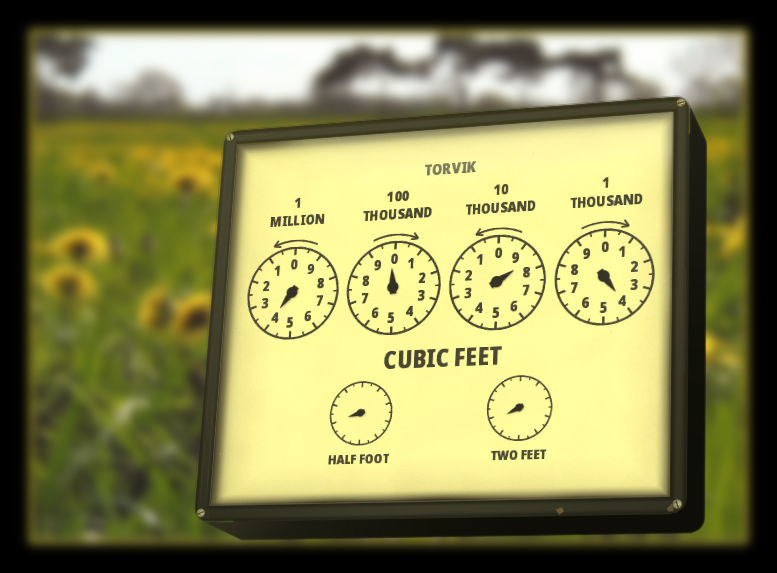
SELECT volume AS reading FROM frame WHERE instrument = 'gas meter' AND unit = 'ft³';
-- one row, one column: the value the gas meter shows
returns 398400 ft³
